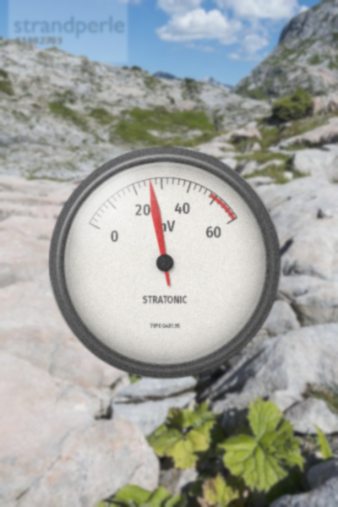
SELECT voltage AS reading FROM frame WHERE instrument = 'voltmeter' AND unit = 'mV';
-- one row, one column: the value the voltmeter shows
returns 26 mV
